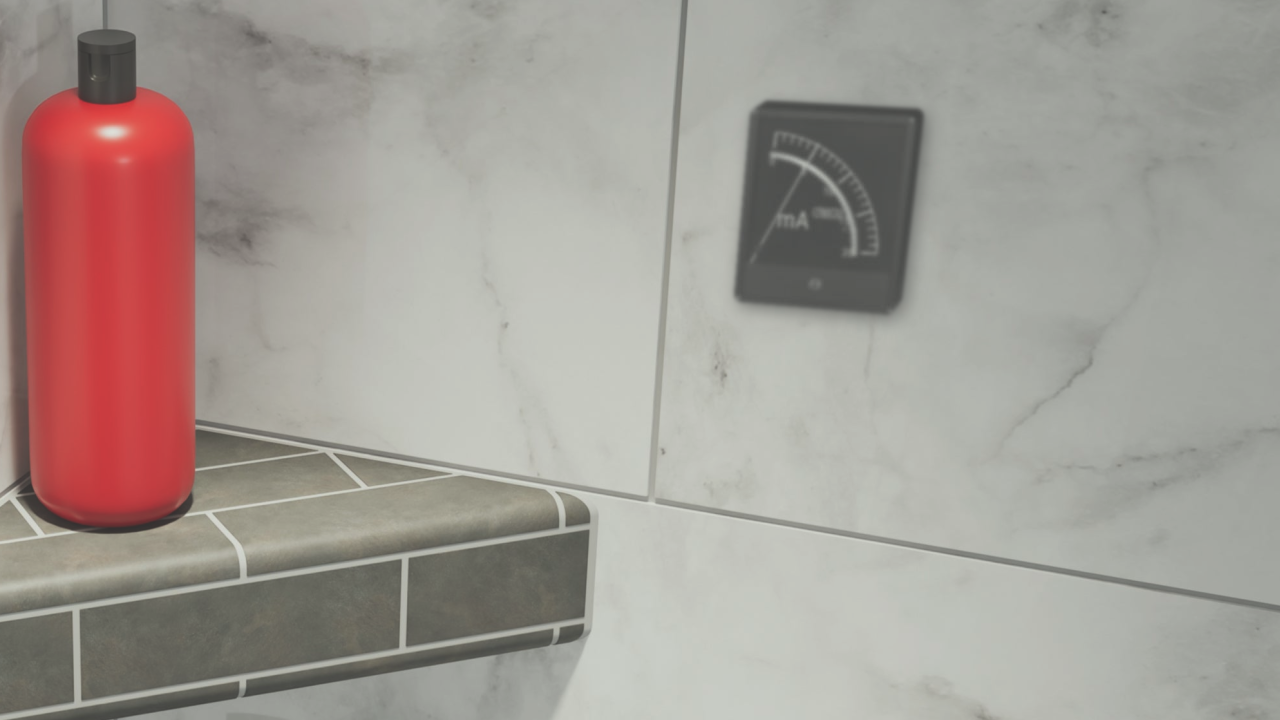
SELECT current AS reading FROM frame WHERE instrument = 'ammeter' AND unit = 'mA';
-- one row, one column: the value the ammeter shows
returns 5 mA
